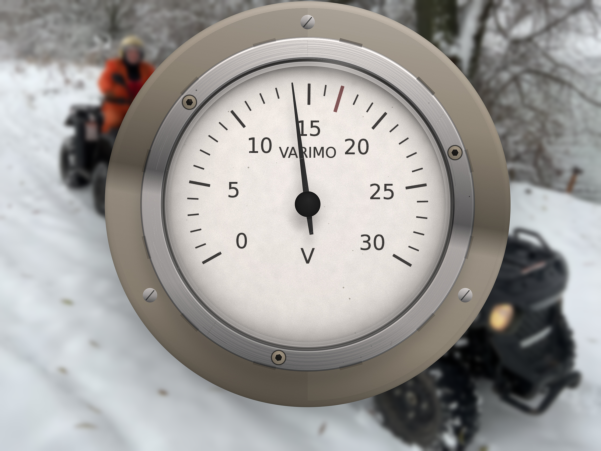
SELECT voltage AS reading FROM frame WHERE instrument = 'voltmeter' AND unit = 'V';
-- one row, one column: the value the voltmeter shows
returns 14 V
